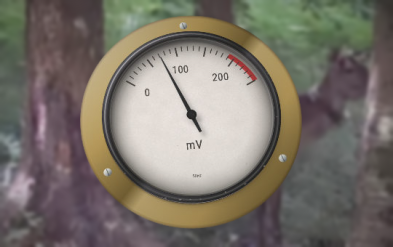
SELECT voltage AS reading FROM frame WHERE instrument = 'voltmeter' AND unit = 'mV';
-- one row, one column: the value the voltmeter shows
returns 70 mV
